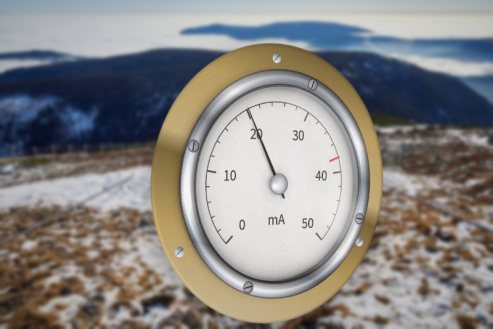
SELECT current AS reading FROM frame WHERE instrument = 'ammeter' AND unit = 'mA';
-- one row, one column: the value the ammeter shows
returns 20 mA
